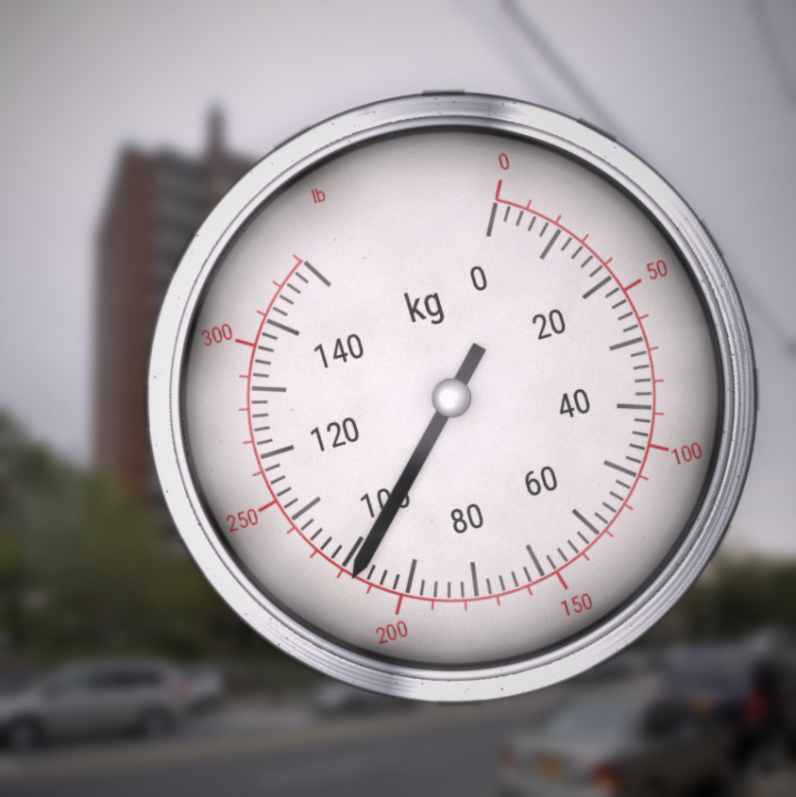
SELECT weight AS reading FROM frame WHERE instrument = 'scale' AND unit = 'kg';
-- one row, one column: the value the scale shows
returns 98 kg
